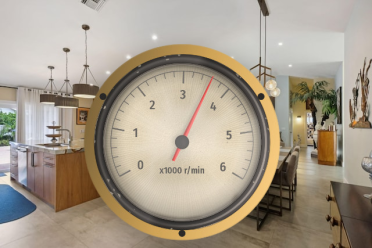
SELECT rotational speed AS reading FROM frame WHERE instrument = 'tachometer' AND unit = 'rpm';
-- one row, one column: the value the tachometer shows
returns 3600 rpm
